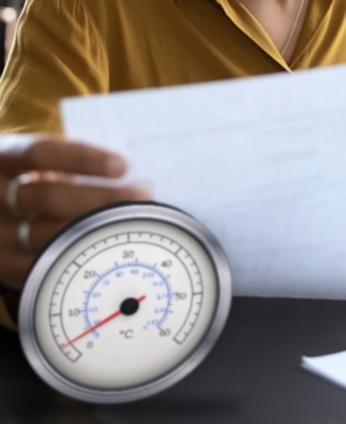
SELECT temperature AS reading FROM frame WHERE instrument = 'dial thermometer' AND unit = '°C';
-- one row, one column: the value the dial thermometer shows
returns 4 °C
